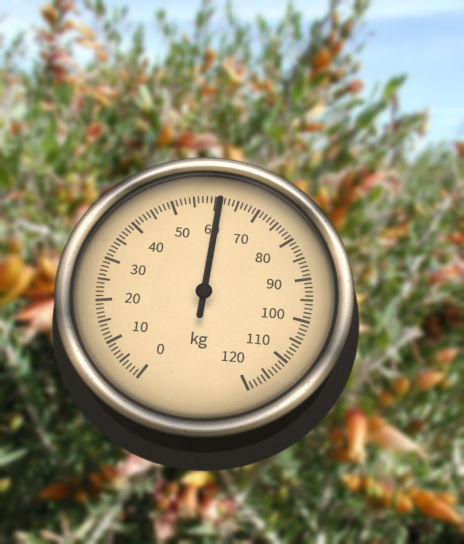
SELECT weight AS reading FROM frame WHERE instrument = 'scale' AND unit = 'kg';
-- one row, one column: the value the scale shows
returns 61 kg
